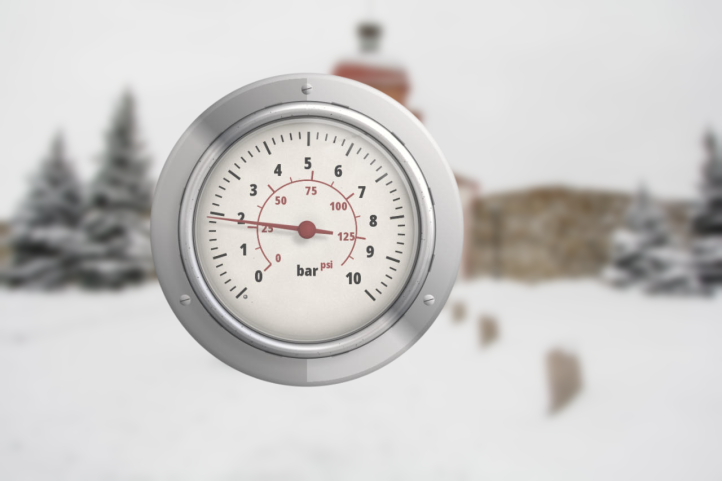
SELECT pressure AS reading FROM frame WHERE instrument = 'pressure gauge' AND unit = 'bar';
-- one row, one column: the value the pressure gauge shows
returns 1.9 bar
